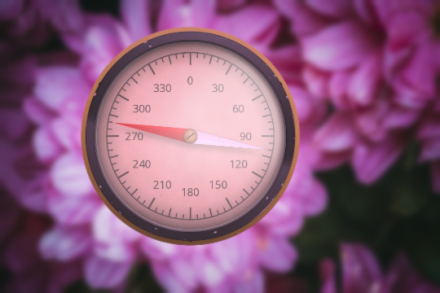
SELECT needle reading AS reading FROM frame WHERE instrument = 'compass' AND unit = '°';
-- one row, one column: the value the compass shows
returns 280 °
